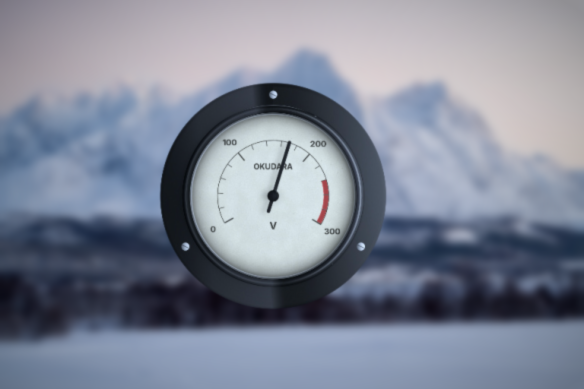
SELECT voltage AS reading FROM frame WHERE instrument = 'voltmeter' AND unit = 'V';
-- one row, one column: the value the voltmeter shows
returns 170 V
